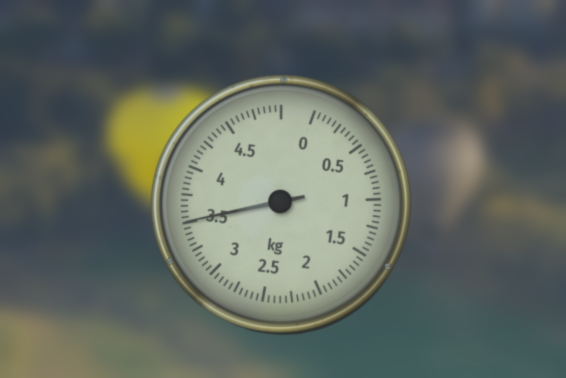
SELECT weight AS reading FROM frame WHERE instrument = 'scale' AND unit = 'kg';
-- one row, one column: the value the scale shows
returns 3.5 kg
